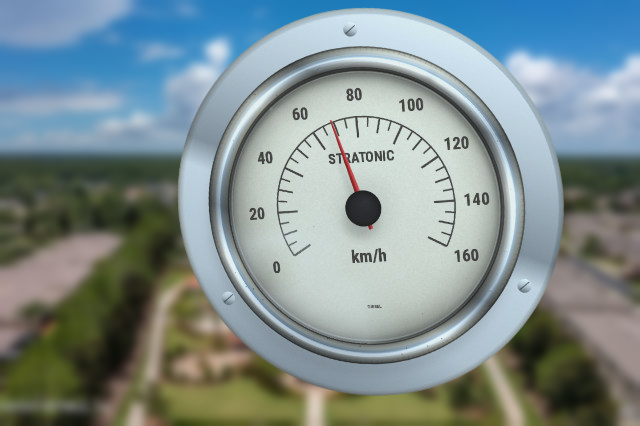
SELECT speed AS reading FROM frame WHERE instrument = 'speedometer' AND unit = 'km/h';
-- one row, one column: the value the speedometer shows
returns 70 km/h
